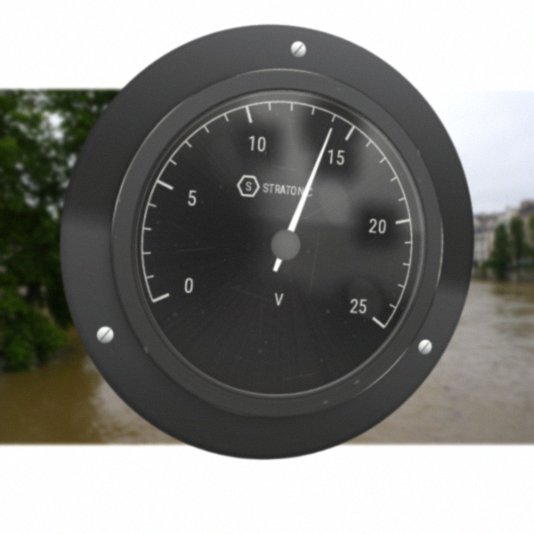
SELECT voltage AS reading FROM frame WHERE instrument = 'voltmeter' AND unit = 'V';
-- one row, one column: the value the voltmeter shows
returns 14 V
